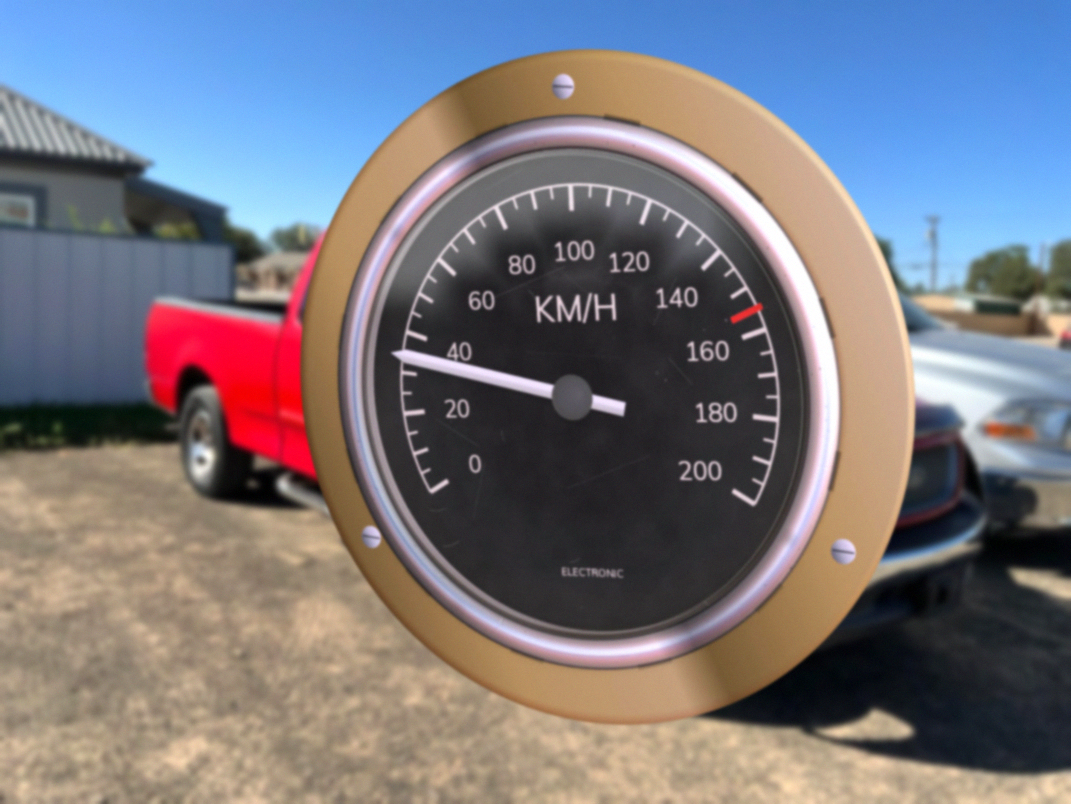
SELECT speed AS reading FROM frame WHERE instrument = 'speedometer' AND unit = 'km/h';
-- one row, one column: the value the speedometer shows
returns 35 km/h
